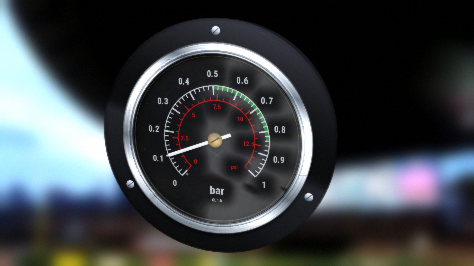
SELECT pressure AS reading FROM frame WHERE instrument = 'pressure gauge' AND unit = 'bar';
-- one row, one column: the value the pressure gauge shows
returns 0.1 bar
